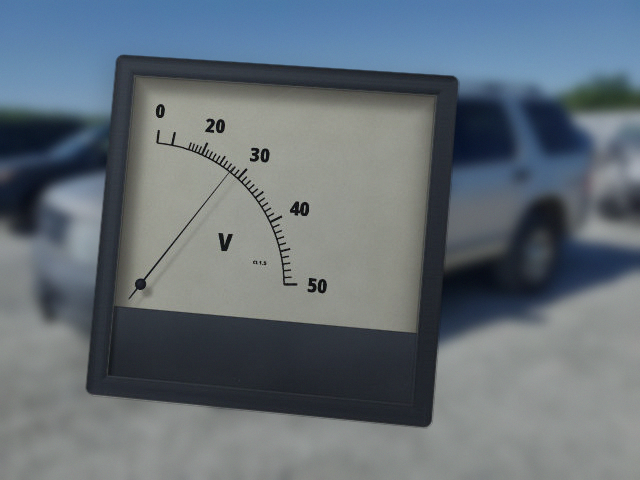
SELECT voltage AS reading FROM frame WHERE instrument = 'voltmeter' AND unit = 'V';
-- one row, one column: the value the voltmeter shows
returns 28 V
